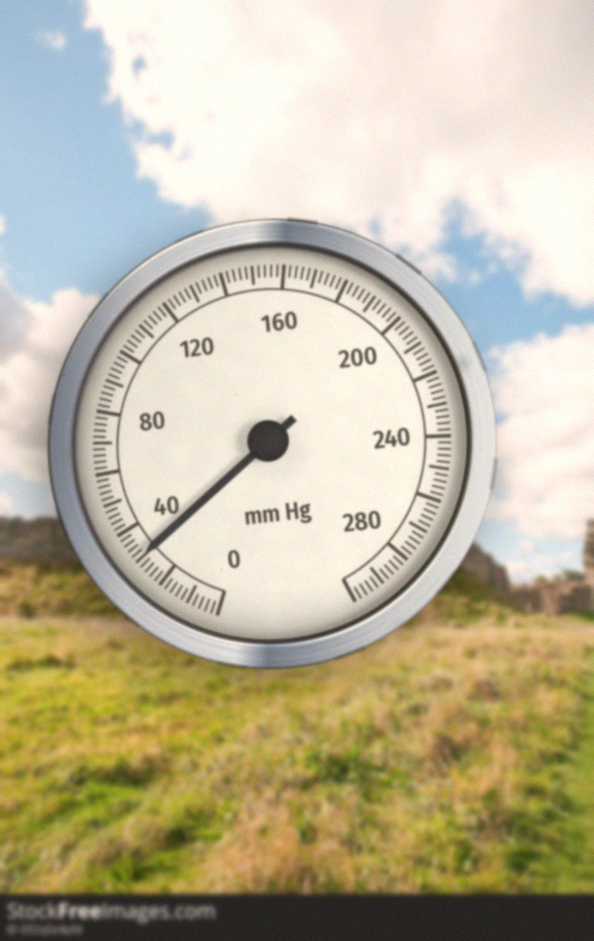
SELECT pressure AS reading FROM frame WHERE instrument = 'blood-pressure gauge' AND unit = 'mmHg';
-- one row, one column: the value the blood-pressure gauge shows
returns 30 mmHg
